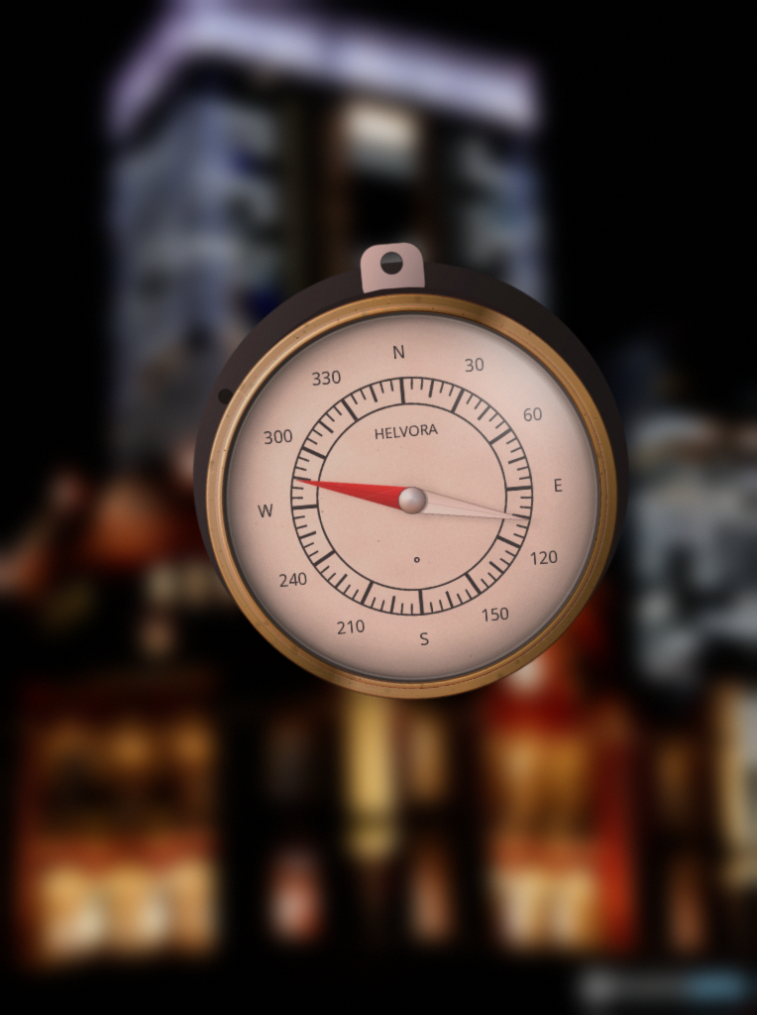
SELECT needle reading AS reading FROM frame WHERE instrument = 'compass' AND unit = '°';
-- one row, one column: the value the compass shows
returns 285 °
